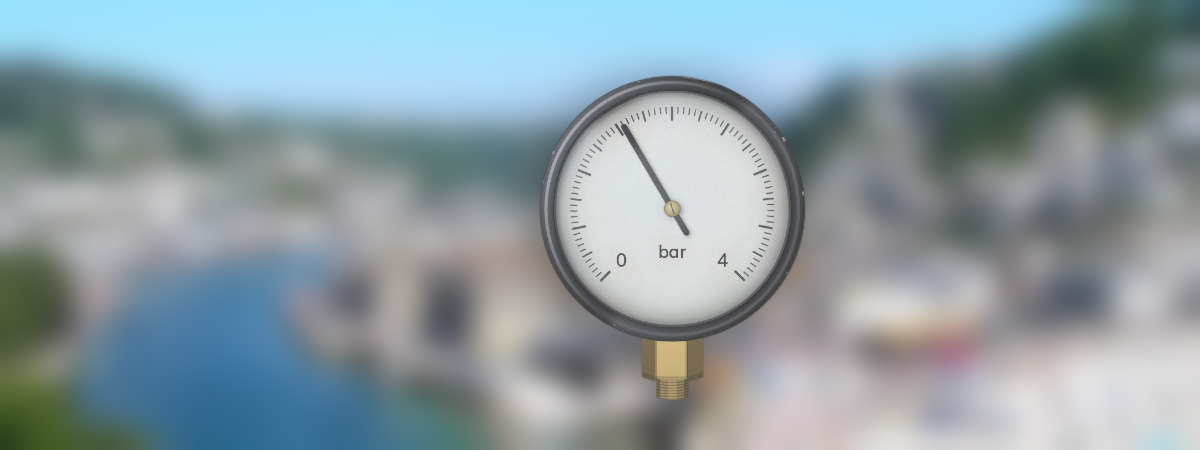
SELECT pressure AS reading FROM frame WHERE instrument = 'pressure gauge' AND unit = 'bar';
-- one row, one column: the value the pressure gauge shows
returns 1.55 bar
